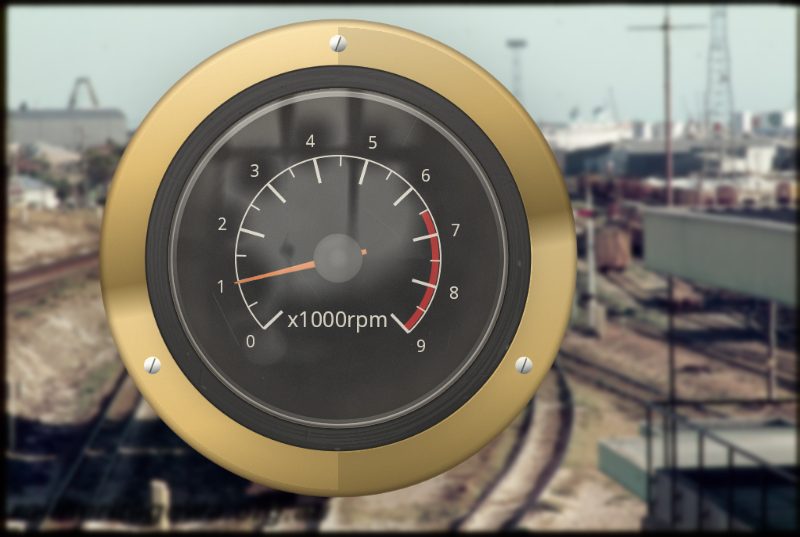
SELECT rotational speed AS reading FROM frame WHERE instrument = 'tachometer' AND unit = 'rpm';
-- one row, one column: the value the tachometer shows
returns 1000 rpm
